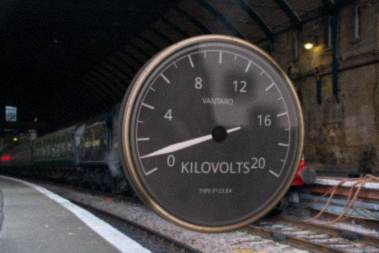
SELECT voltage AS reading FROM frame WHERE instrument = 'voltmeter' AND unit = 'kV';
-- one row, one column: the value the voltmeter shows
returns 1 kV
